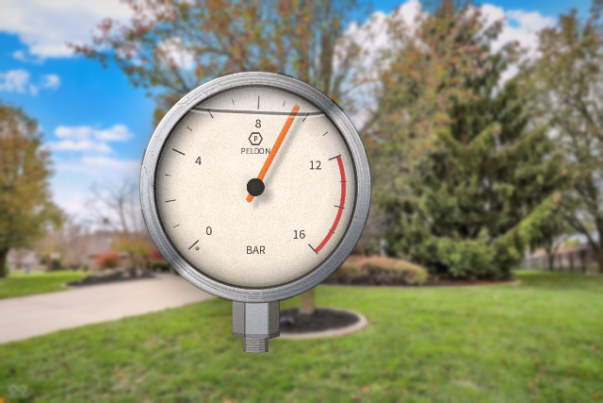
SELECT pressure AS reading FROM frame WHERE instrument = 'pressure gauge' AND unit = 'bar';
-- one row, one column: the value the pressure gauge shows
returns 9.5 bar
